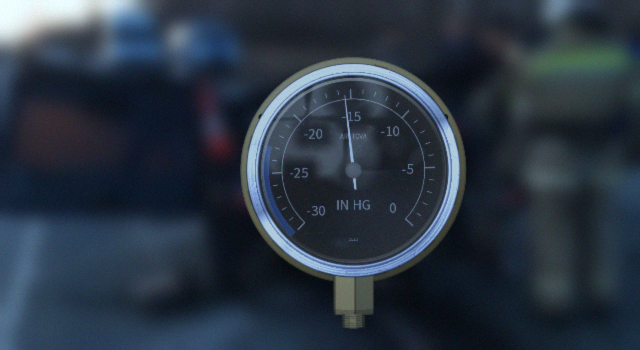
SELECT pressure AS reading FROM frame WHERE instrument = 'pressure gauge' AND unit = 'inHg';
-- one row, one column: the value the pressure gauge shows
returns -15.5 inHg
